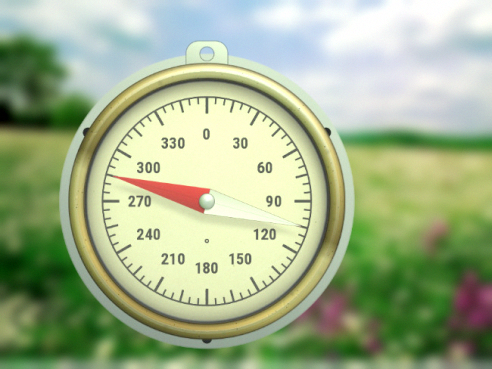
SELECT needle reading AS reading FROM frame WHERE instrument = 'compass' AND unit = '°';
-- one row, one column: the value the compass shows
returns 285 °
